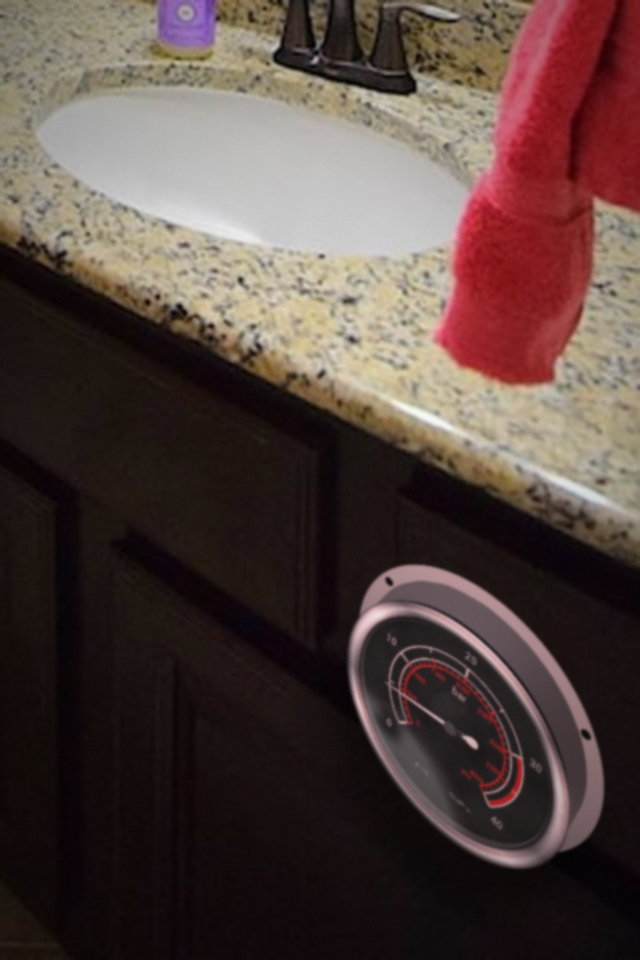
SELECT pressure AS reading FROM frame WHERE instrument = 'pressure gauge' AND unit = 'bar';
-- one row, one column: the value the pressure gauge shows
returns 5 bar
